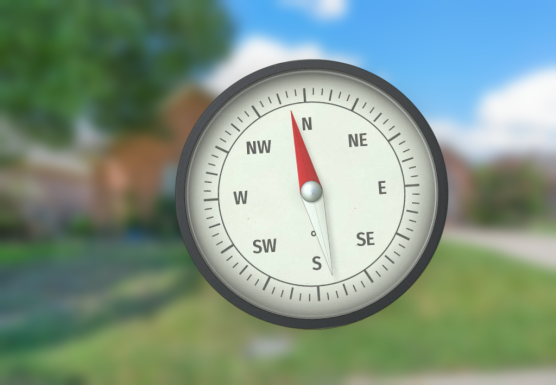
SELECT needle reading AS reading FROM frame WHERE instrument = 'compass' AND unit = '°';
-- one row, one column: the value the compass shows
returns 350 °
